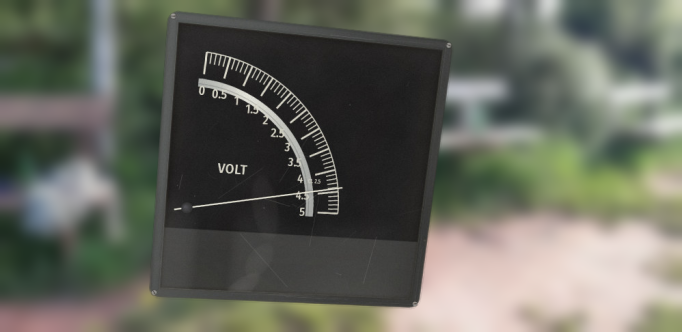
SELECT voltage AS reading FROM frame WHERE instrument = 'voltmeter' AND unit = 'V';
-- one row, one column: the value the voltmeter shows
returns 4.4 V
